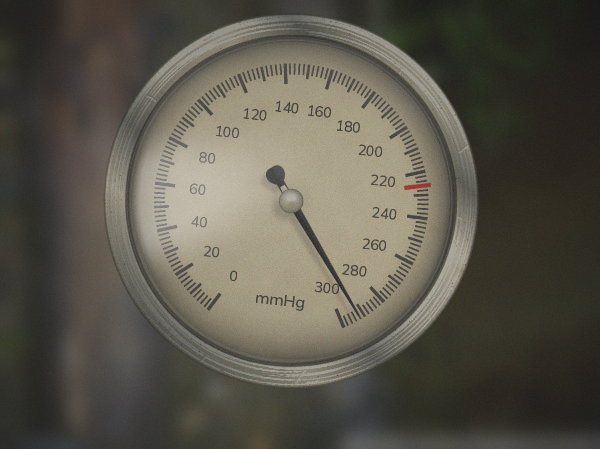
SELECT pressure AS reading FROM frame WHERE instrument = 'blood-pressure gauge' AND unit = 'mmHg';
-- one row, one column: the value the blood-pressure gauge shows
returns 292 mmHg
